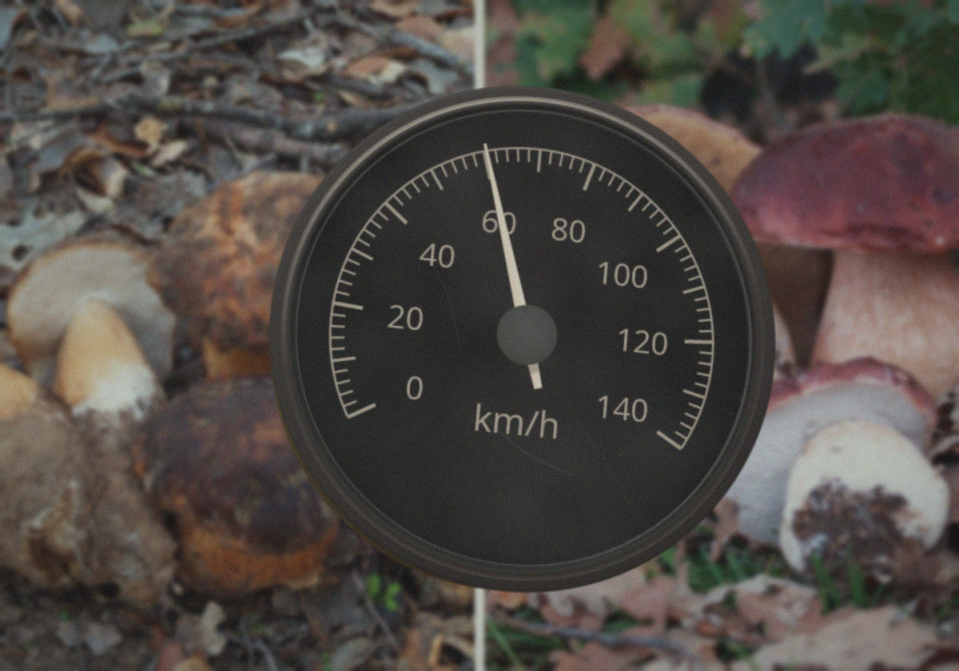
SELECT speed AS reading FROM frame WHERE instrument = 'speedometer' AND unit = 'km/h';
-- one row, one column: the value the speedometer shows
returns 60 km/h
